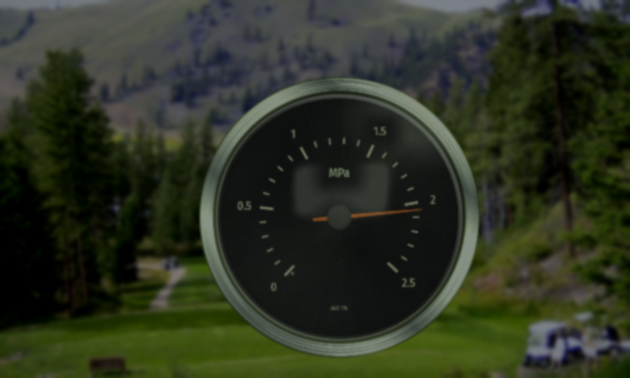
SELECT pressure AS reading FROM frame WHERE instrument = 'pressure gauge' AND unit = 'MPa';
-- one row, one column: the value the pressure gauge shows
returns 2.05 MPa
